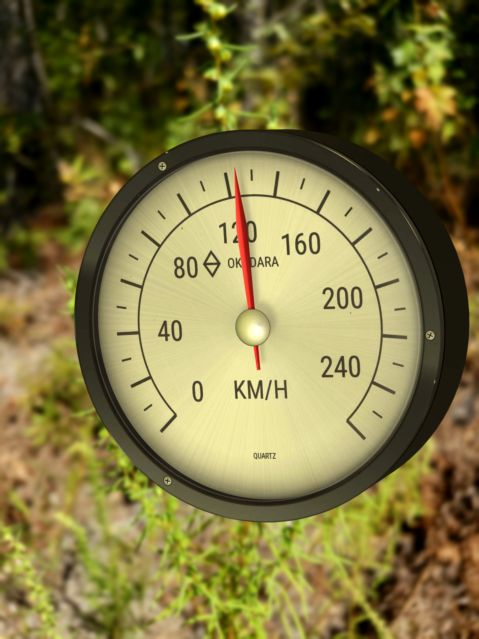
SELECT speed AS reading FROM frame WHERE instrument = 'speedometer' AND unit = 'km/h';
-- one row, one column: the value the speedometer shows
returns 125 km/h
